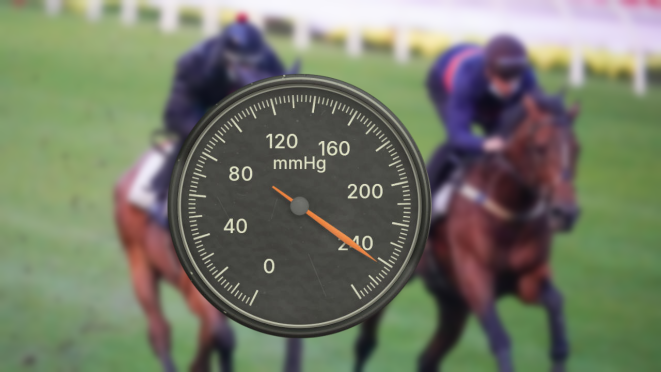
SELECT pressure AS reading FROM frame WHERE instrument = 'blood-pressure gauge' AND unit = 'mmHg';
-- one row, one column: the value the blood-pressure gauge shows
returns 242 mmHg
